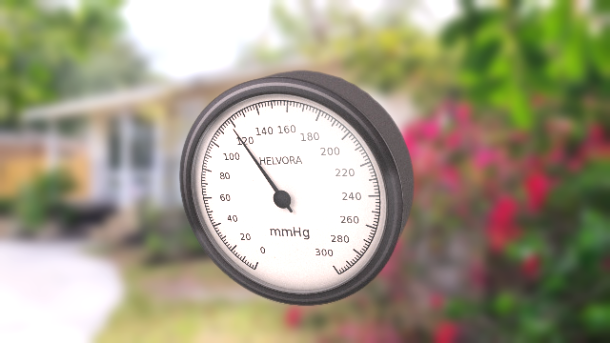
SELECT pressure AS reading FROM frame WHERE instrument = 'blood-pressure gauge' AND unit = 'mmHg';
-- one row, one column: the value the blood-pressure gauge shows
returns 120 mmHg
